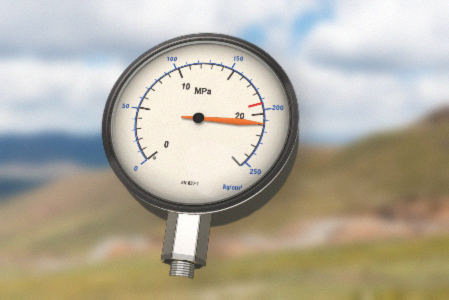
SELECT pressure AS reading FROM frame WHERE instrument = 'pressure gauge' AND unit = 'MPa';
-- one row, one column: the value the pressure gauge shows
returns 21 MPa
